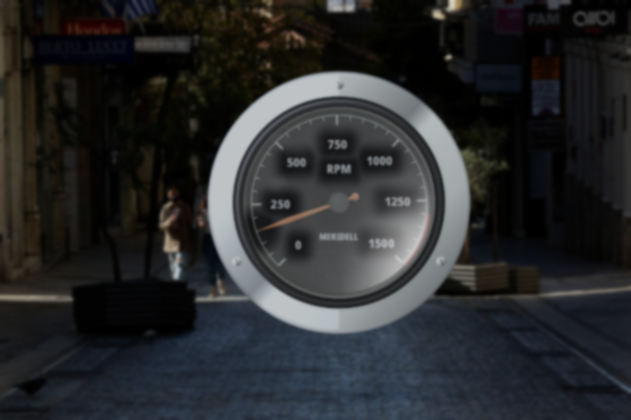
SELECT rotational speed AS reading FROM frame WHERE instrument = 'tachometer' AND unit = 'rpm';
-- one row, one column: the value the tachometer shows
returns 150 rpm
